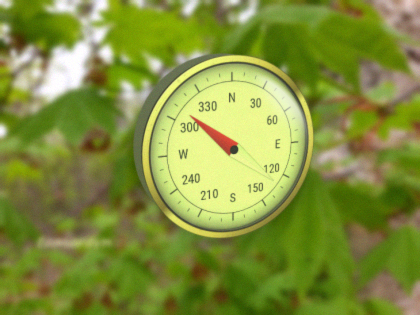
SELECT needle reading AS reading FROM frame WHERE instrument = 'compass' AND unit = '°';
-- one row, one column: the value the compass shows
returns 310 °
